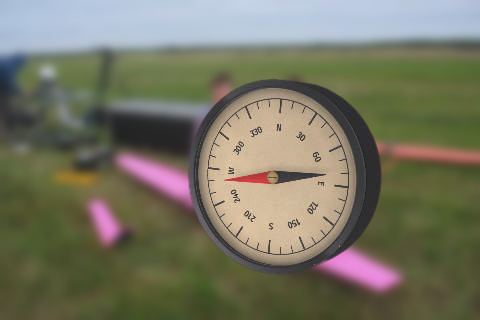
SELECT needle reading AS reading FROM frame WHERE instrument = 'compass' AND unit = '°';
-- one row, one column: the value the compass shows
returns 260 °
